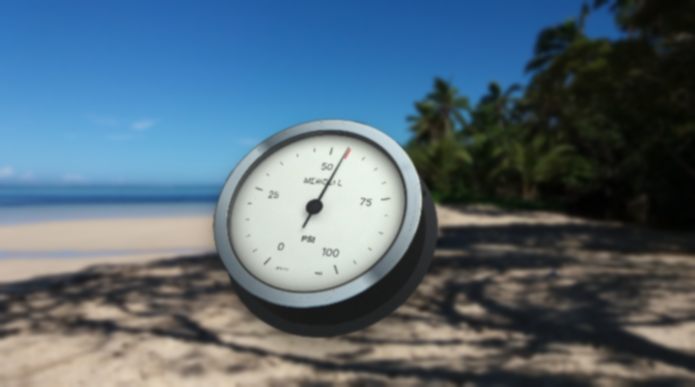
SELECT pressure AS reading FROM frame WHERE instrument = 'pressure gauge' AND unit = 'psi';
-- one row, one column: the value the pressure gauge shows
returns 55 psi
